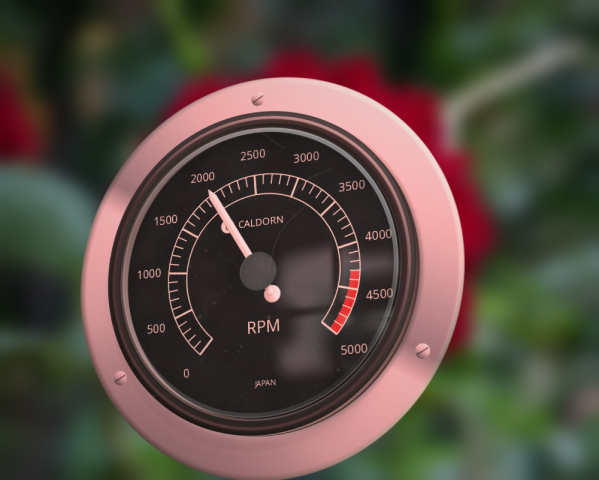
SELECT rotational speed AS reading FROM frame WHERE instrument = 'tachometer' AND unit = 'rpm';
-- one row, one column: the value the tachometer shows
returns 2000 rpm
